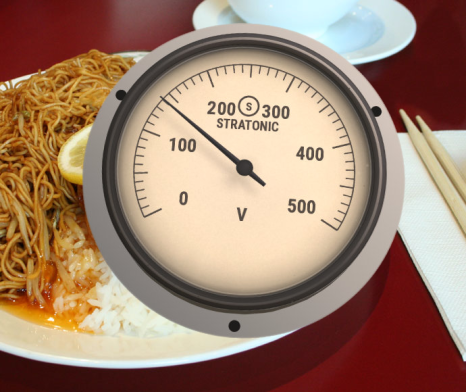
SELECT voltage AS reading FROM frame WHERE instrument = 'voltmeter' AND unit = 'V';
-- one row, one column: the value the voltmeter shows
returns 140 V
